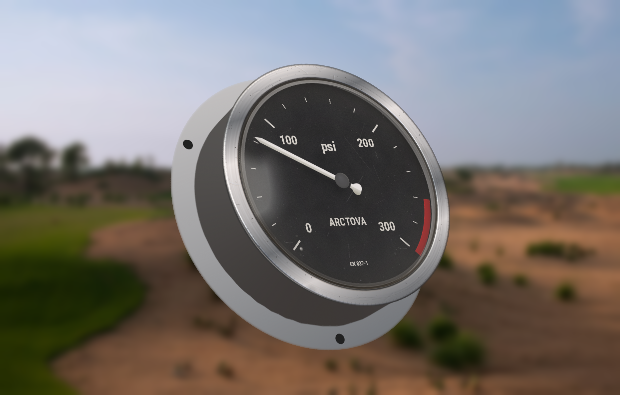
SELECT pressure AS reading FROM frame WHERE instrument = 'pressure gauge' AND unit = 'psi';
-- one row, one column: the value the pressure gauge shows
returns 80 psi
